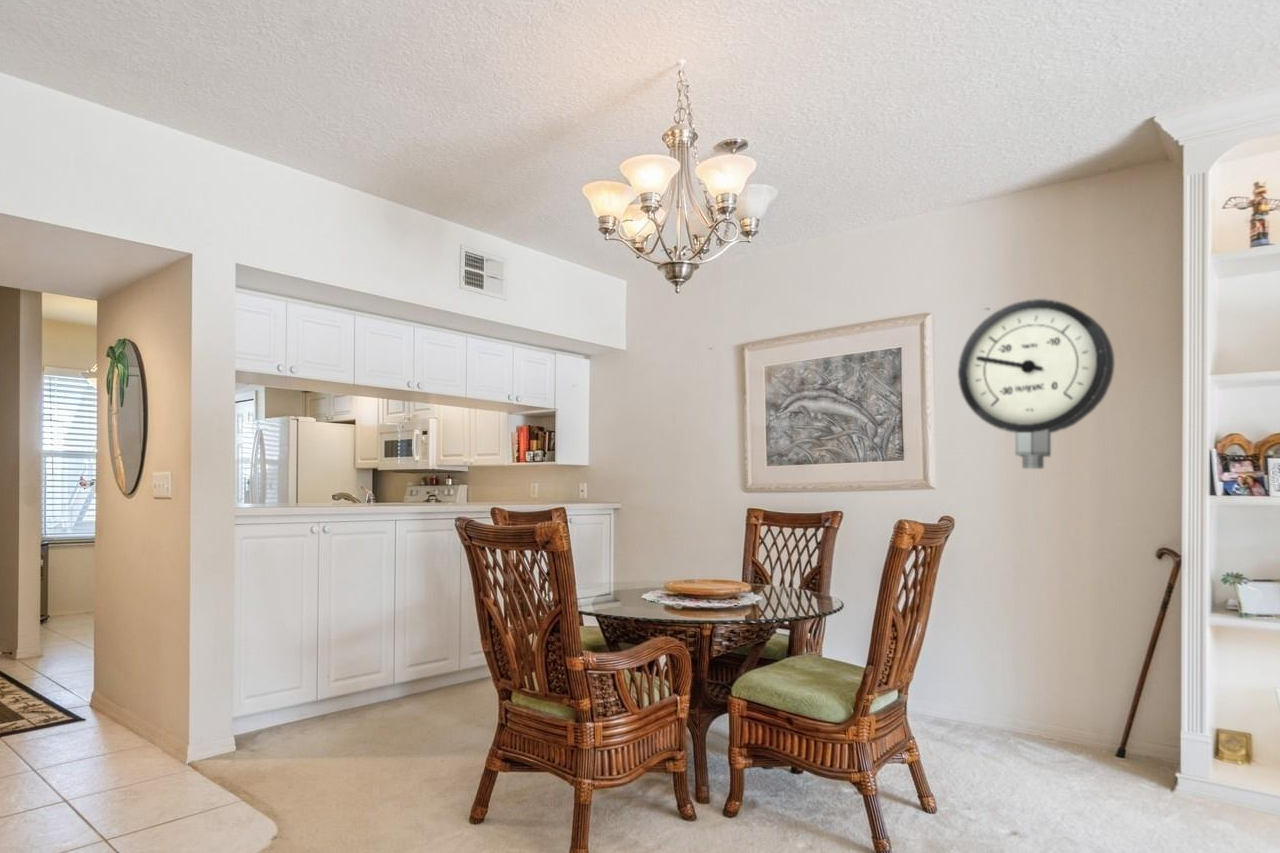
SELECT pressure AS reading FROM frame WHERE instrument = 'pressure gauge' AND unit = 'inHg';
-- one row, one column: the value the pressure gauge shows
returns -23 inHg
